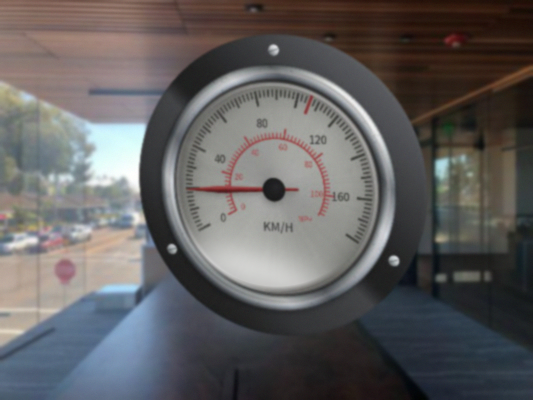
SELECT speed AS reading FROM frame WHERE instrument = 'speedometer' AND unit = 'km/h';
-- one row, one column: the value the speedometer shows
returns 20 km/h
